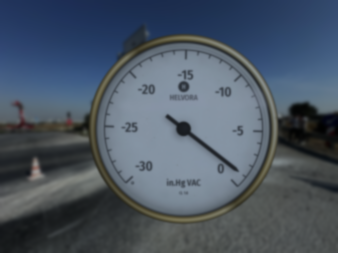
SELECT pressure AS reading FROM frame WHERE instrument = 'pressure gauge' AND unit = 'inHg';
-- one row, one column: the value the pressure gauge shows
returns -1 inHg
